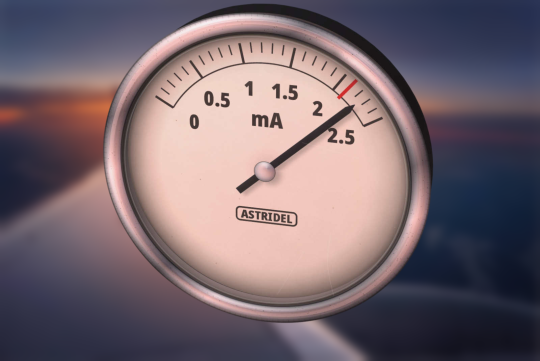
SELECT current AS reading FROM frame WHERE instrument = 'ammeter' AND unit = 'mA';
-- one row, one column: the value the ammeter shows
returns 2.25 mA
